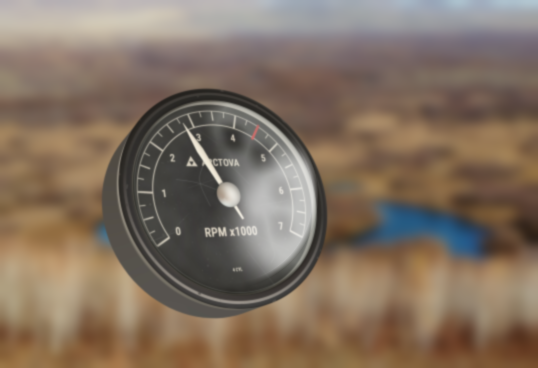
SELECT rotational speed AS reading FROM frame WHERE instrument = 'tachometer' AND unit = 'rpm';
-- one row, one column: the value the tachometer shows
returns 2750 rpm
